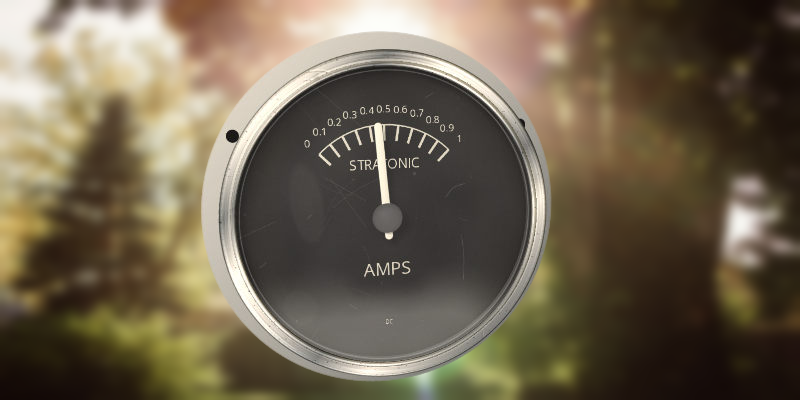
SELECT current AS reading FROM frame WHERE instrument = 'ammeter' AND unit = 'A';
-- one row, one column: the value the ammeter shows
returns 0.45 A
